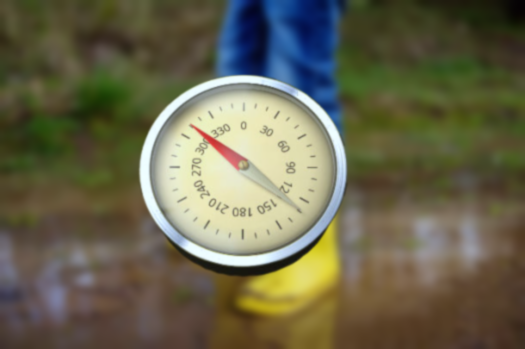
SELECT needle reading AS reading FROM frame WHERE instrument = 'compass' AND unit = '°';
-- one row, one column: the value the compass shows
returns 310 °
